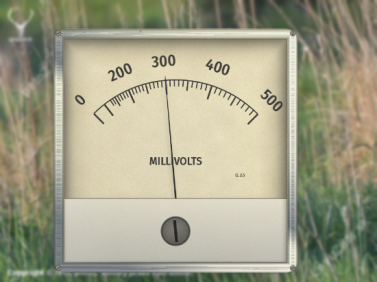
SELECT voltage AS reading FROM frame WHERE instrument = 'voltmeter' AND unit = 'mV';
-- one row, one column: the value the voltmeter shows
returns 300 mV
